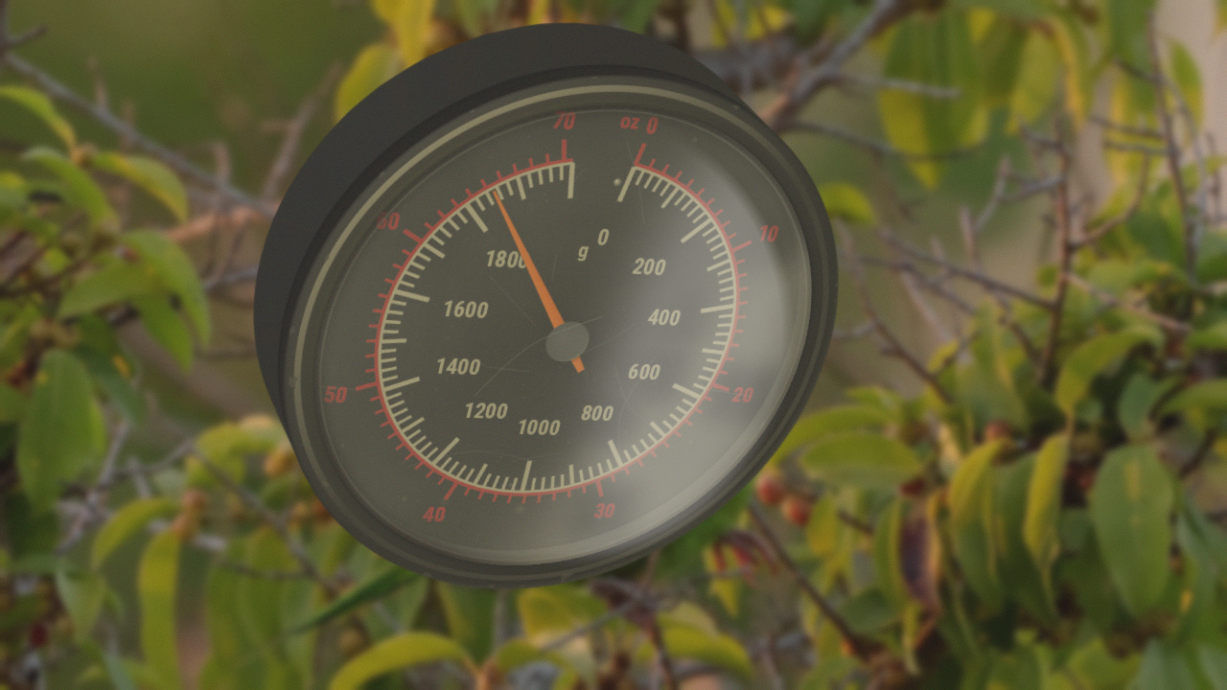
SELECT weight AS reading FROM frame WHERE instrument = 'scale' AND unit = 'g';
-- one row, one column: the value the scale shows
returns 1850 g
